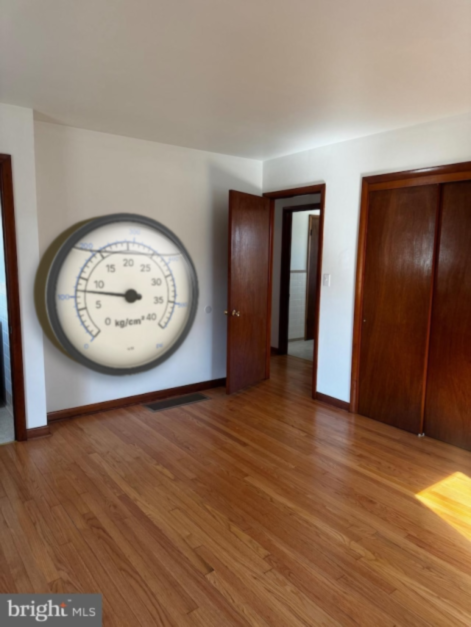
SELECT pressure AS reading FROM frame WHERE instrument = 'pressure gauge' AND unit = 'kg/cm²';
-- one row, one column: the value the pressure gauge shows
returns 8 kg/cm²
